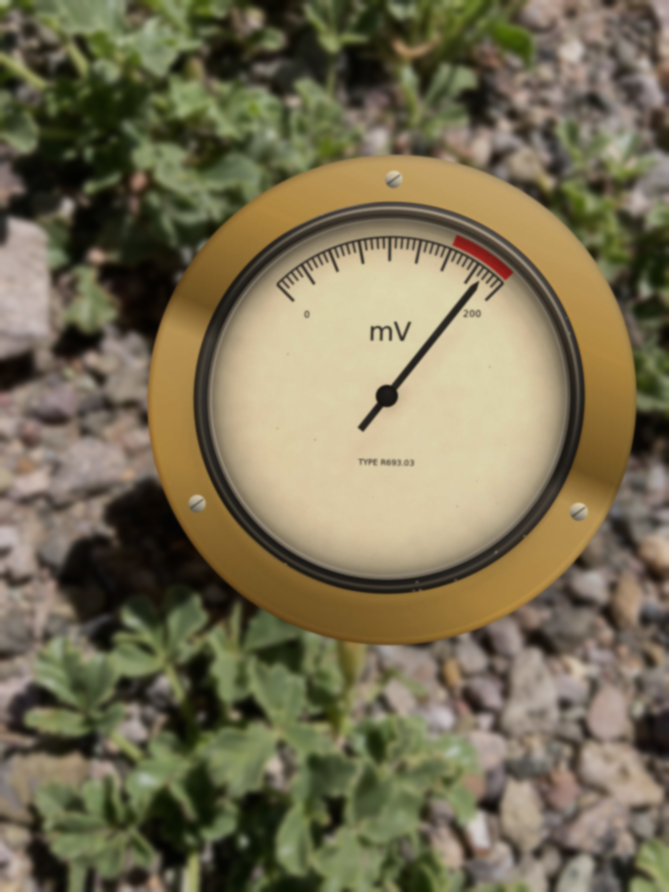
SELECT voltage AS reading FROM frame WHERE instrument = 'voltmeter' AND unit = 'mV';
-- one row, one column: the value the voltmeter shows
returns 185 mV
